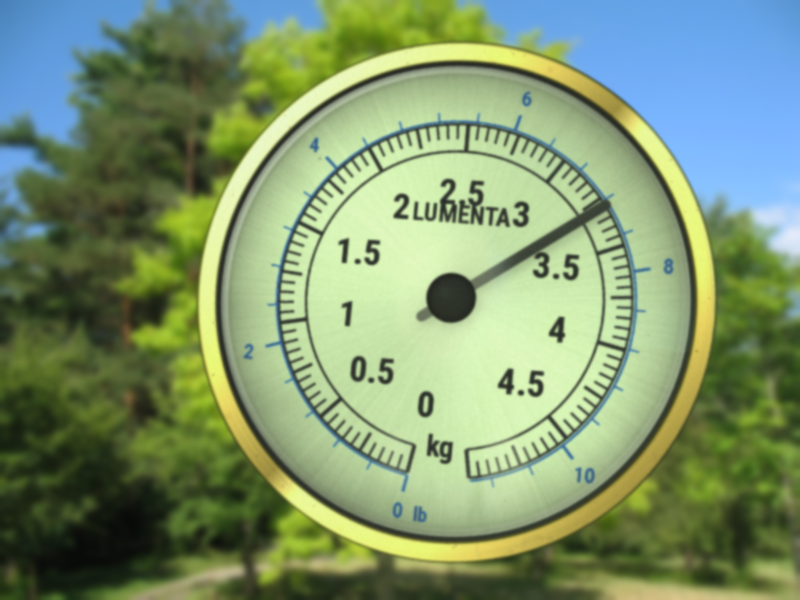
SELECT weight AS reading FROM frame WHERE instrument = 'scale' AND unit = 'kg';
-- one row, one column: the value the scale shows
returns 3.3 kg
